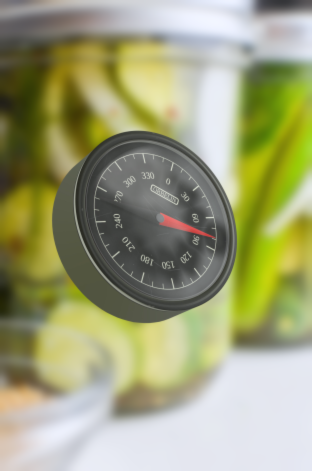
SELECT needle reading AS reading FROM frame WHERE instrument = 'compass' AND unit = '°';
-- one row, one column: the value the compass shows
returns 80 °
